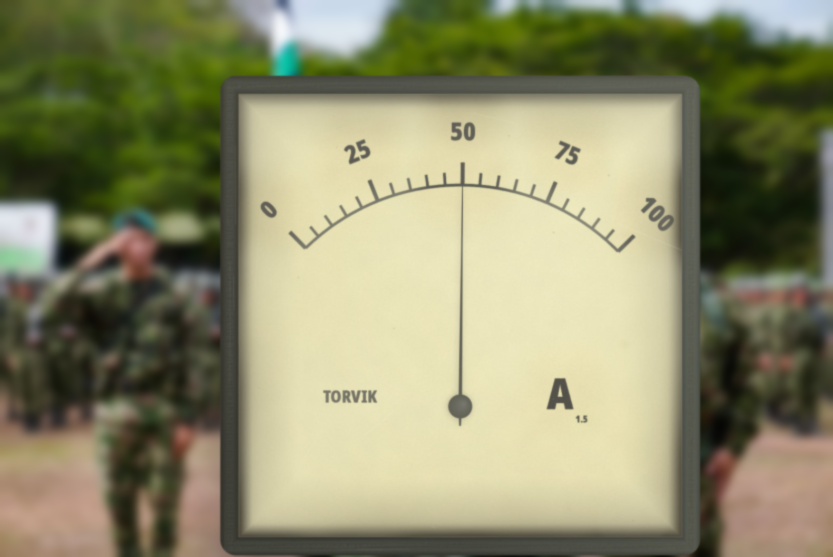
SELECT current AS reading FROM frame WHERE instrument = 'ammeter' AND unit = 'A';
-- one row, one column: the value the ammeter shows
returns 50 A
